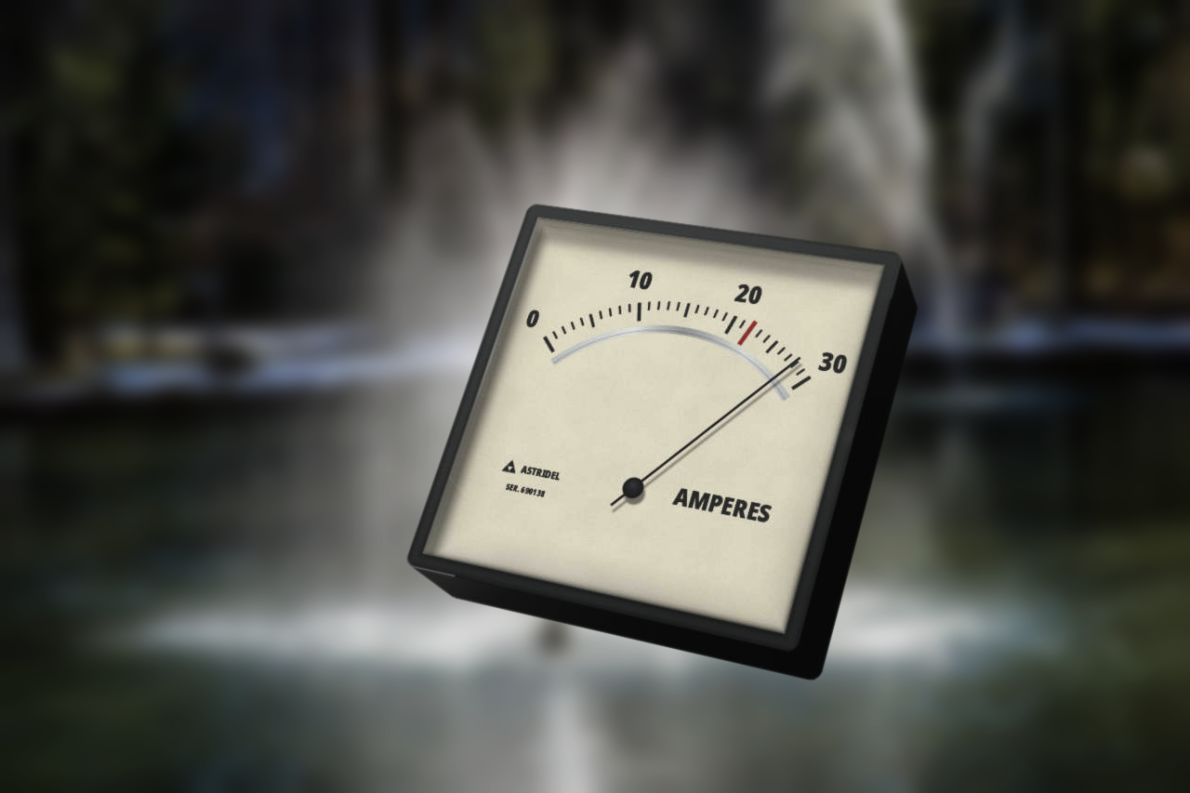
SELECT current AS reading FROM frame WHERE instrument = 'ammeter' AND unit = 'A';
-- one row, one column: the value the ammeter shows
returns 28 A
